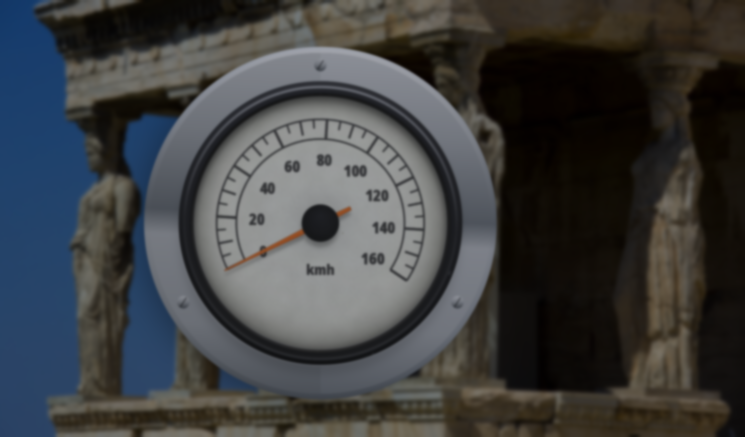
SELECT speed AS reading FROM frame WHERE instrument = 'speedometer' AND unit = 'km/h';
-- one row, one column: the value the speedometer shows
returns 0 km/h
